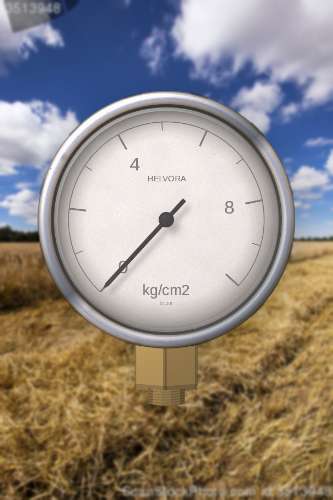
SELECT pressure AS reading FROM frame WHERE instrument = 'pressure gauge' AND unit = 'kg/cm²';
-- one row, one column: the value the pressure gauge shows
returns 0 kg/cm²
